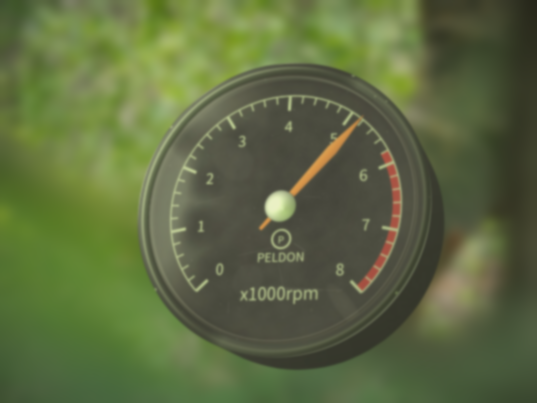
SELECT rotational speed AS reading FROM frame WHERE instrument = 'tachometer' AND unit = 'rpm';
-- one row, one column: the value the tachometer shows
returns 5200 rpm
